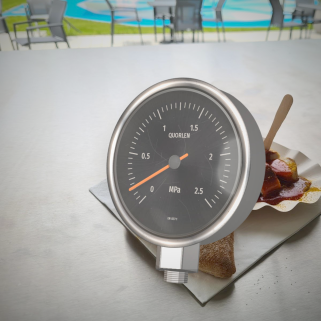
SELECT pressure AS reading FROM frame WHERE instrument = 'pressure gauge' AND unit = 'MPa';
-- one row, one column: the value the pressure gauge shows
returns 0.15 MPa
